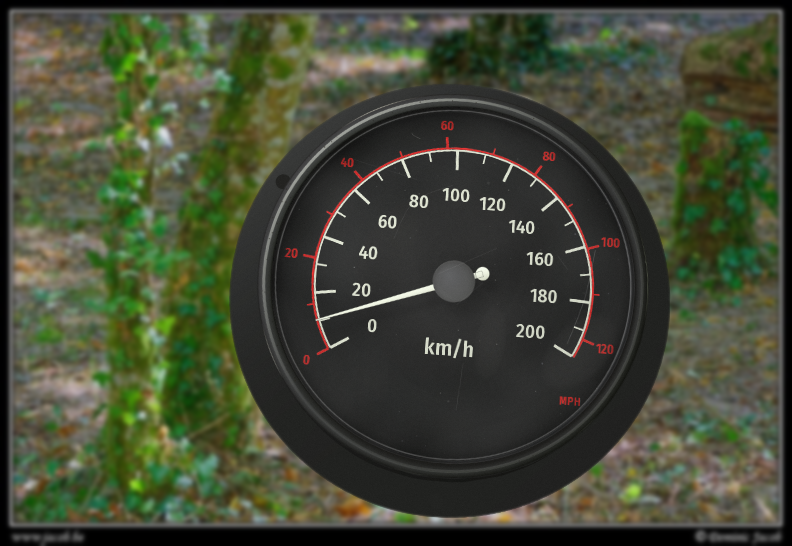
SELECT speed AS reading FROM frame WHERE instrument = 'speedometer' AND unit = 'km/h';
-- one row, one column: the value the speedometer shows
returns 10 km/h
